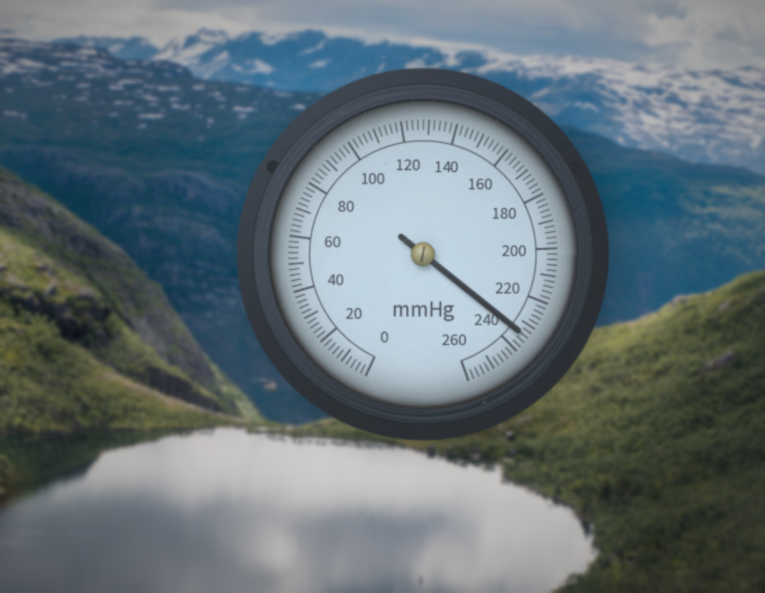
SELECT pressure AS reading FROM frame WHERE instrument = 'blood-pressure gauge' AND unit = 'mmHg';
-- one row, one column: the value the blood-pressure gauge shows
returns 234 mmHg
